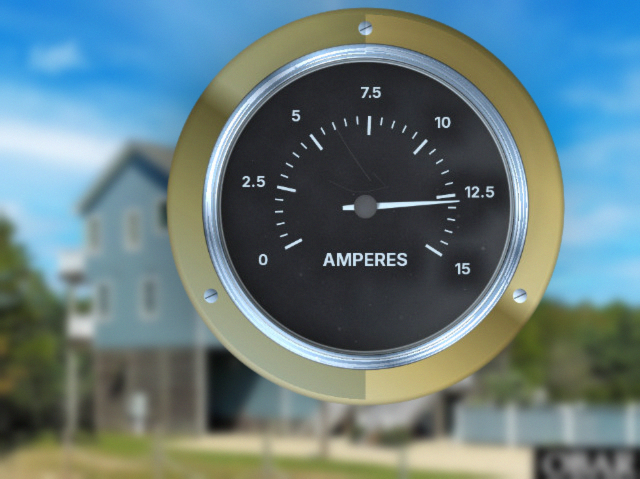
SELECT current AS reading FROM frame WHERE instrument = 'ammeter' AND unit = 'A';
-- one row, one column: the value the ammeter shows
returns 12.75 A
